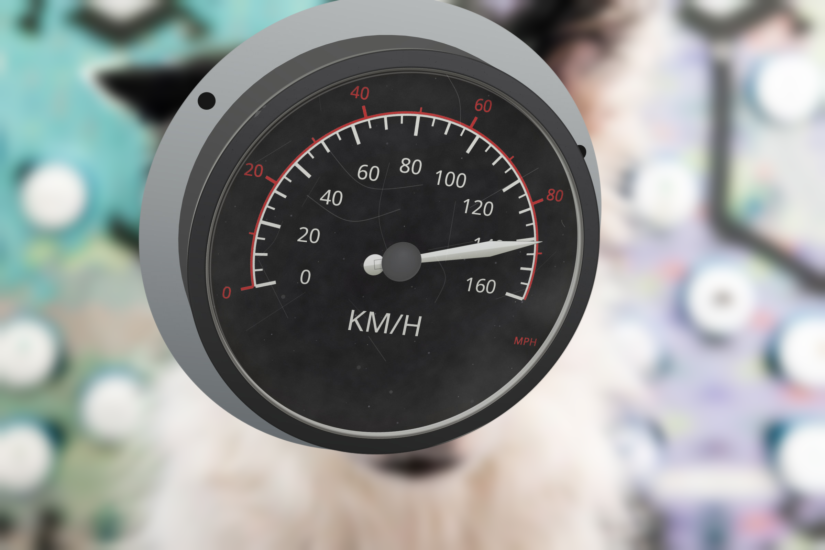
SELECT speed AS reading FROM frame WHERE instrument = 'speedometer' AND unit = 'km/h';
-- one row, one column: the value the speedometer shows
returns 140 km/h
